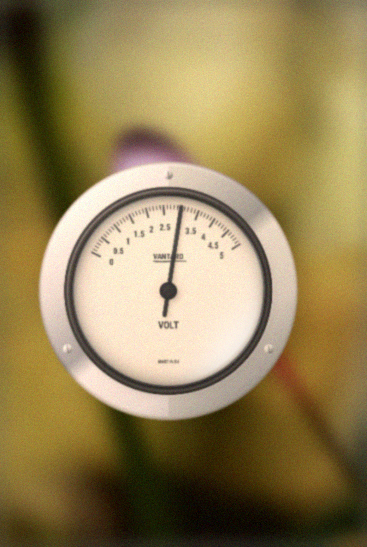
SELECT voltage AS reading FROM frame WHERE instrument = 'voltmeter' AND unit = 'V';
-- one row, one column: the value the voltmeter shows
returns 3 V
